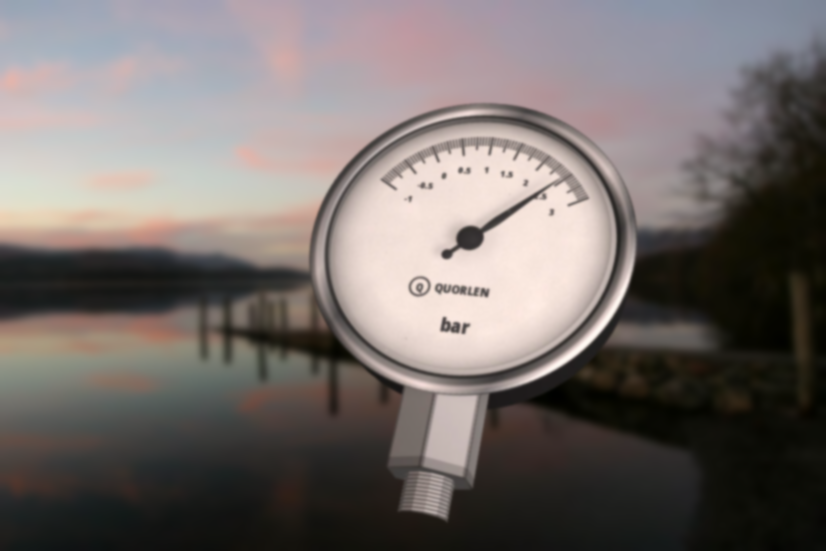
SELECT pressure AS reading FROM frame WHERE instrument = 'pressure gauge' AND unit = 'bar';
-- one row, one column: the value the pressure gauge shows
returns 2.5 bar
